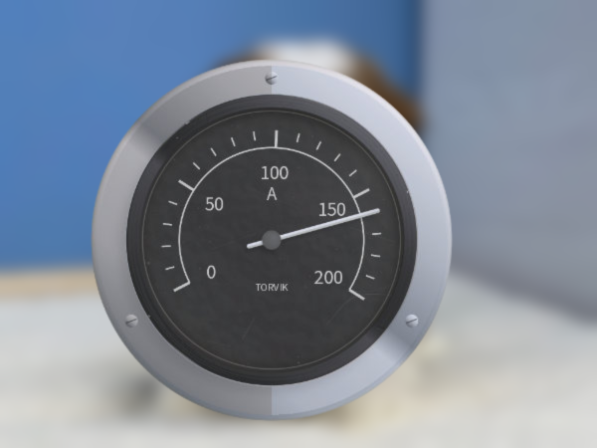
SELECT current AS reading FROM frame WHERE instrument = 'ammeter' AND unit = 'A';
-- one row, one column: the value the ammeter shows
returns 160 A
